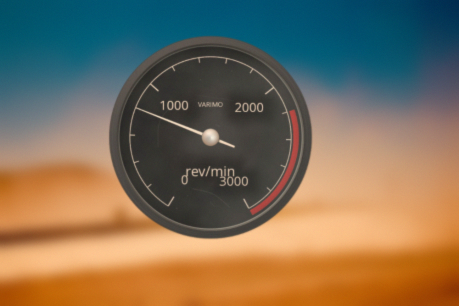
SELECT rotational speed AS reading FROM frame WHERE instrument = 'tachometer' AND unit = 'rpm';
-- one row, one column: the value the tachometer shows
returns 800 rpm
